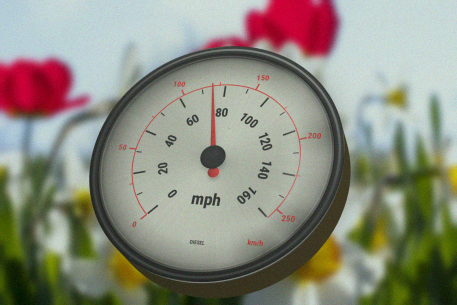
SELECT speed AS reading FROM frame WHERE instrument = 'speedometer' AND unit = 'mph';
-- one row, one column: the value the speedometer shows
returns 75 mph
